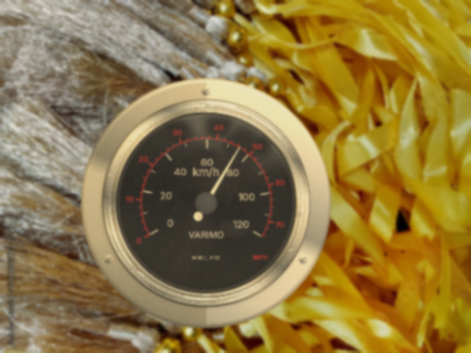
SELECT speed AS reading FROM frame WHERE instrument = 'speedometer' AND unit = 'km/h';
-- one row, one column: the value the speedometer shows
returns 75 km/h
